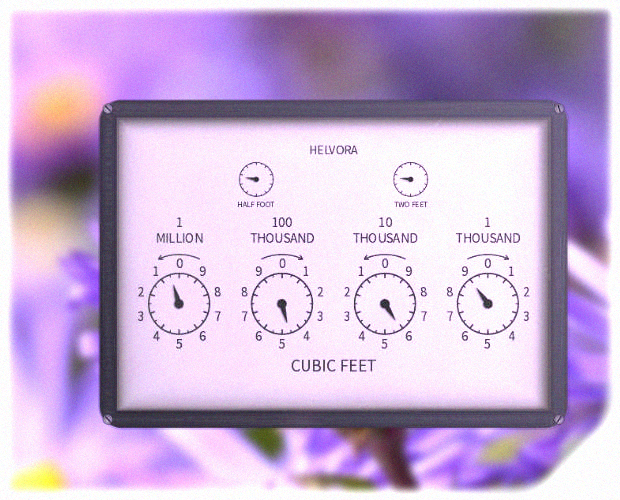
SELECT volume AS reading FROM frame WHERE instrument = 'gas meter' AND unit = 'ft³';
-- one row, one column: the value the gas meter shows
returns 45900 ft³
